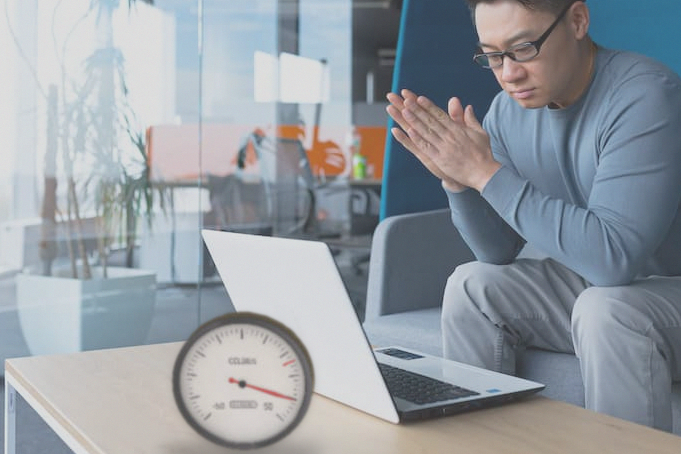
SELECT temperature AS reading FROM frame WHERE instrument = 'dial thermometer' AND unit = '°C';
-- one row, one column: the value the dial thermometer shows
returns 40 °C
